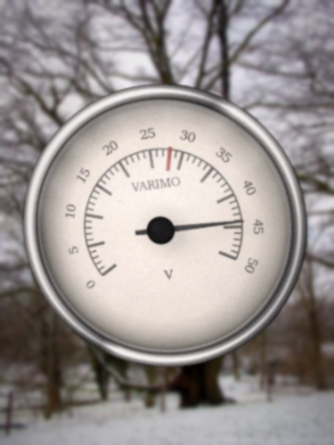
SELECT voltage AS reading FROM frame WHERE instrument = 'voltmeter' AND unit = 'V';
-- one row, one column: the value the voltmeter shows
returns 44 V
